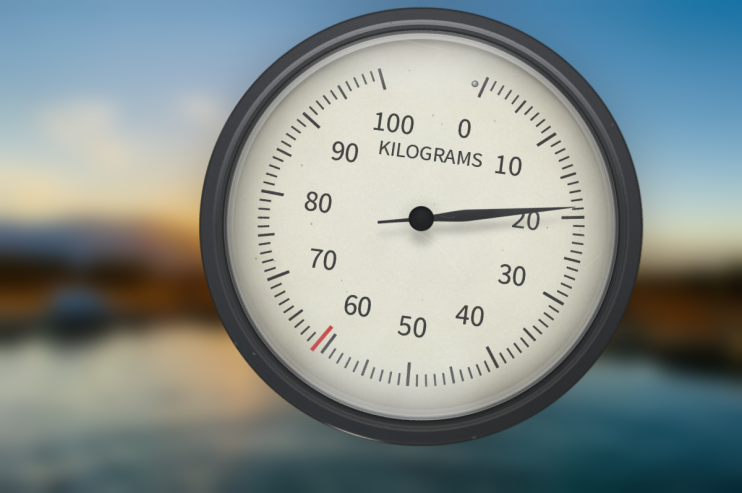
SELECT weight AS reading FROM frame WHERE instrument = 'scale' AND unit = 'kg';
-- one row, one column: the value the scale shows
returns 19 kg
